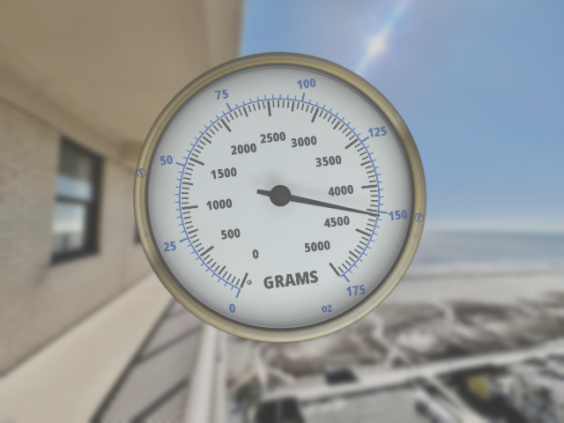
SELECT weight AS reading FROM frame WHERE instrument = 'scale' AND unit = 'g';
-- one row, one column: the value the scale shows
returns 4300 g
